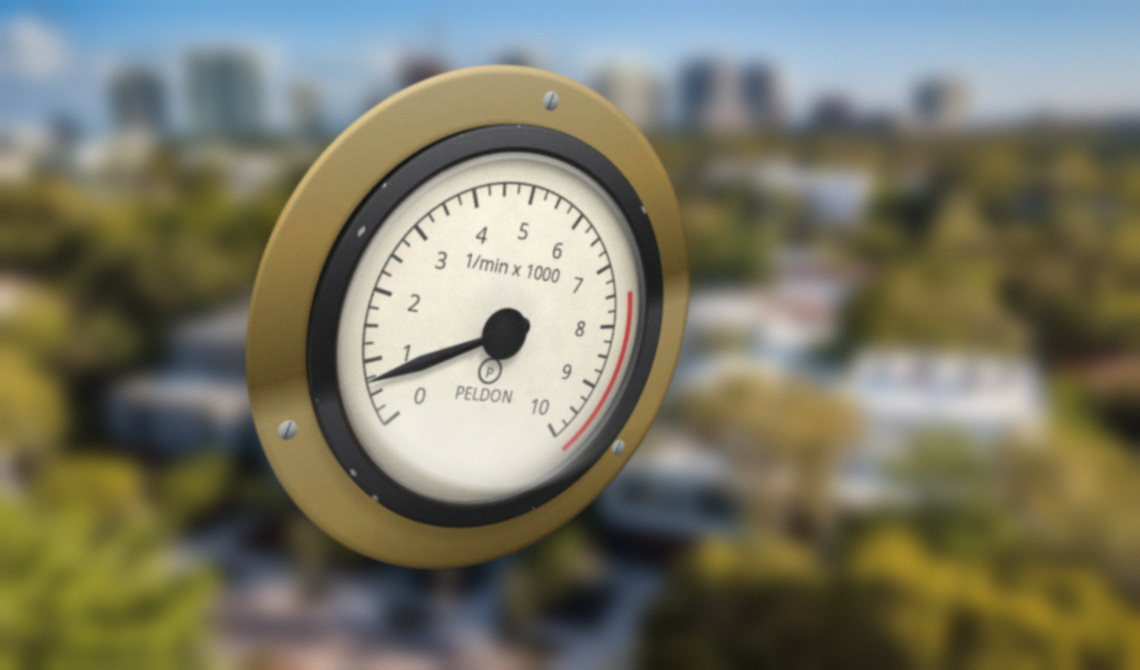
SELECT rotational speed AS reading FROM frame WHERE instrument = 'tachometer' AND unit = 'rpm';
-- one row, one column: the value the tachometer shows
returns 750 rpm
